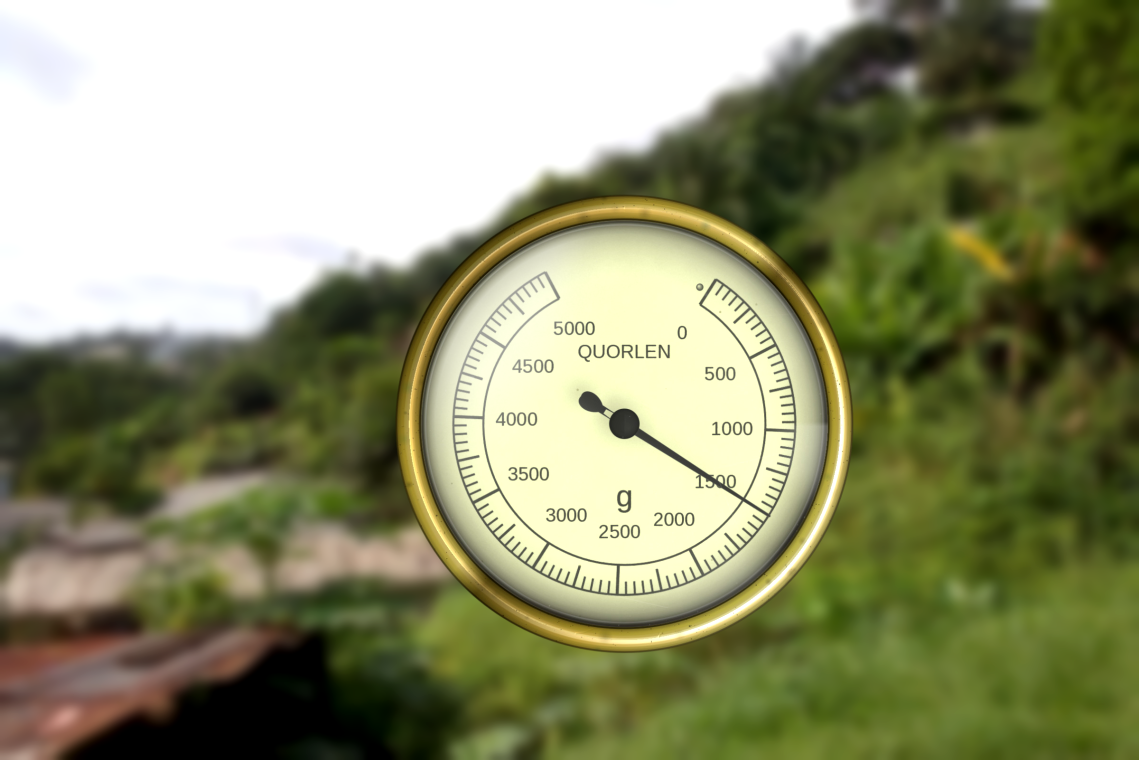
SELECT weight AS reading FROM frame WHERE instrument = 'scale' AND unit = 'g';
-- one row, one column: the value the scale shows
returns 1500 g
